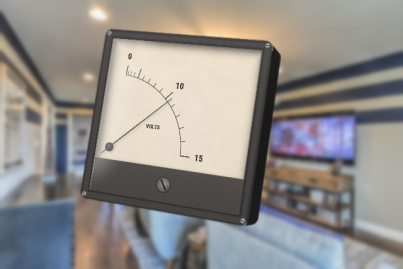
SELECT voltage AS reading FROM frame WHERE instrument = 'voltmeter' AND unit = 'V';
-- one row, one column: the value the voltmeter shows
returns 10.5 V
